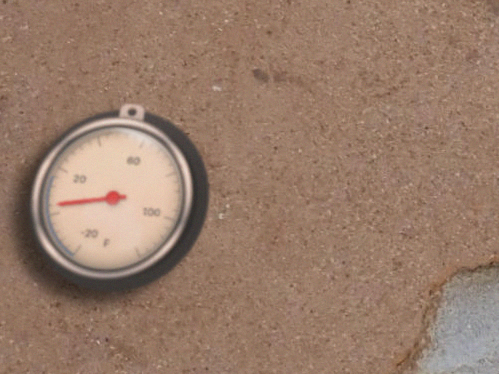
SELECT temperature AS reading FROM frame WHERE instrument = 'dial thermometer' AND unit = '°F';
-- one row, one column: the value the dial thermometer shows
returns 4 °F
